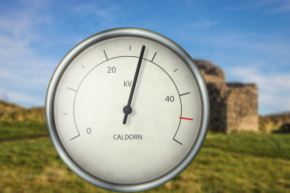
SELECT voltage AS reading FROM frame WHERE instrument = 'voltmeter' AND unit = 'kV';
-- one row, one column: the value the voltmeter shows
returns 27.5 kV
